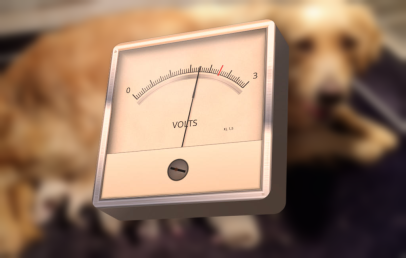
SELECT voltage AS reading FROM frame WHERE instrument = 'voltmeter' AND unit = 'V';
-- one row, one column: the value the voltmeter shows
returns 1.75 V
